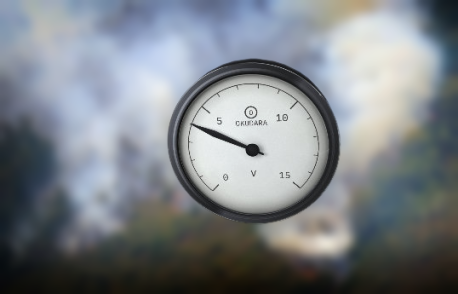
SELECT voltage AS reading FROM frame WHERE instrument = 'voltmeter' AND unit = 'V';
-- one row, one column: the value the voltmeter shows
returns 4 V
